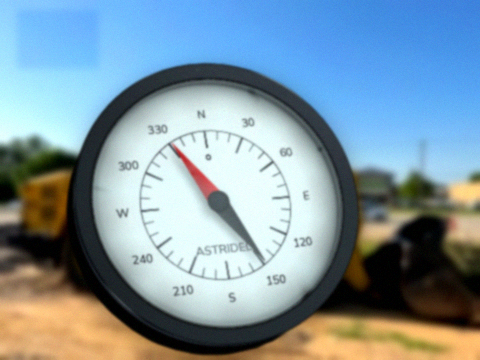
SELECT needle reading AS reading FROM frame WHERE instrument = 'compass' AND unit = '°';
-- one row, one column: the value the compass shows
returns 330 °
